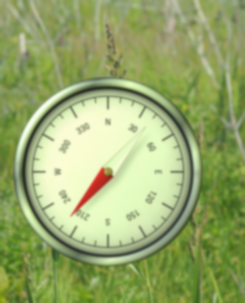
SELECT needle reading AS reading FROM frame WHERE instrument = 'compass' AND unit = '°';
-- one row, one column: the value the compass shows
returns 220 °
